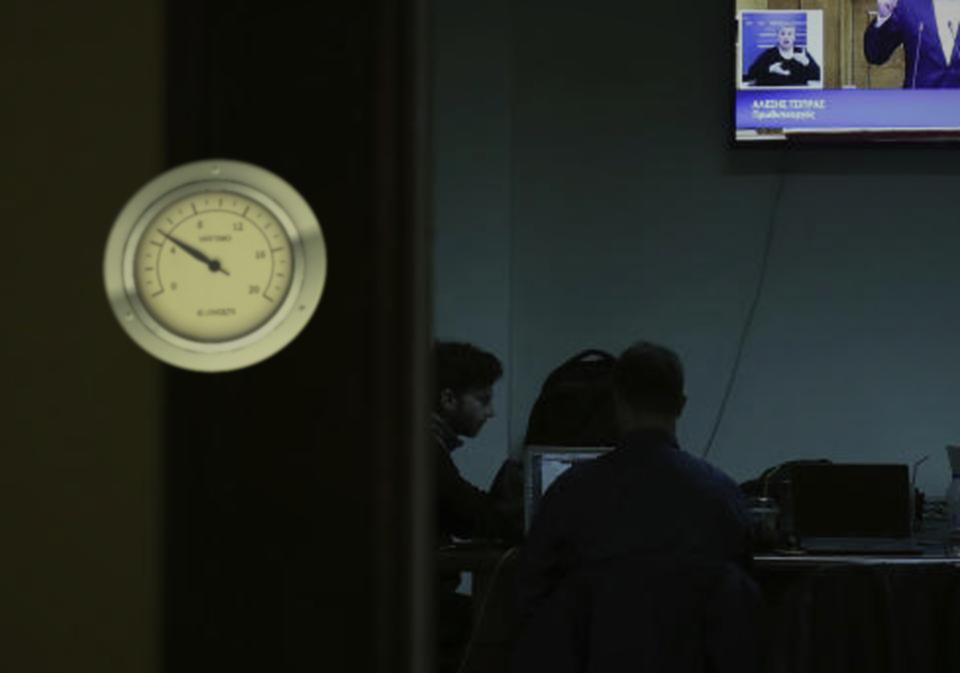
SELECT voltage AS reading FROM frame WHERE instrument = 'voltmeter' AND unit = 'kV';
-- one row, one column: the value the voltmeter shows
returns 5 kV
